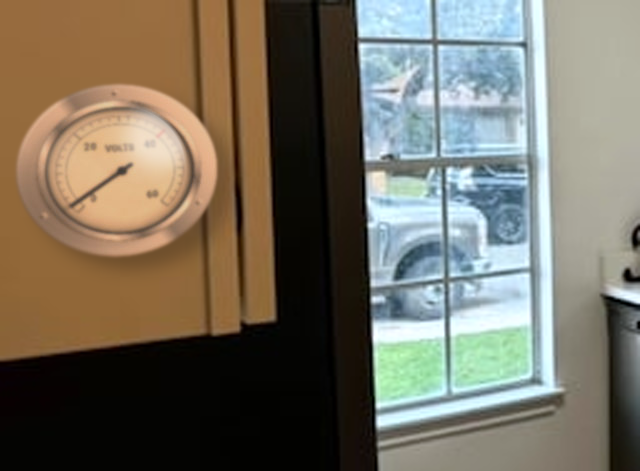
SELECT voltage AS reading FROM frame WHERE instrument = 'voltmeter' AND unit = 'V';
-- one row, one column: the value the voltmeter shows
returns 2 V
